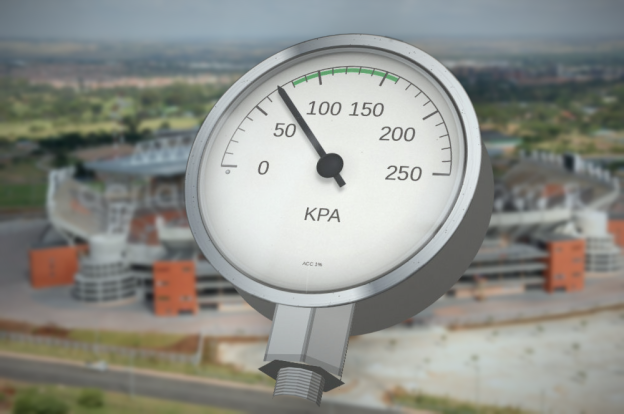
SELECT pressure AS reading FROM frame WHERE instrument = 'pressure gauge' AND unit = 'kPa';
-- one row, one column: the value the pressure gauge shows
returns 70 kPa
